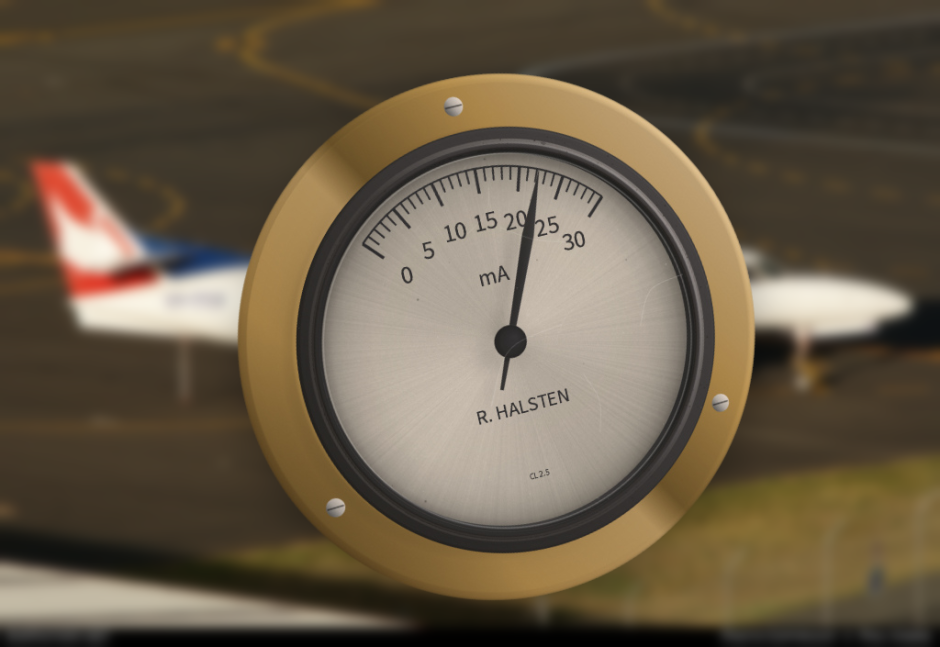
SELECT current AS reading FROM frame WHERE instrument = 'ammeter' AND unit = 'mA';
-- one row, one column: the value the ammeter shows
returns 22 mA
